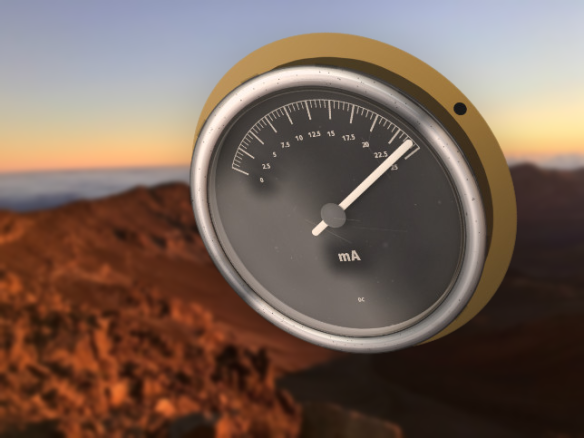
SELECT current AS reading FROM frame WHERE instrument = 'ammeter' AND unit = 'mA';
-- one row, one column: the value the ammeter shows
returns 24 mA
